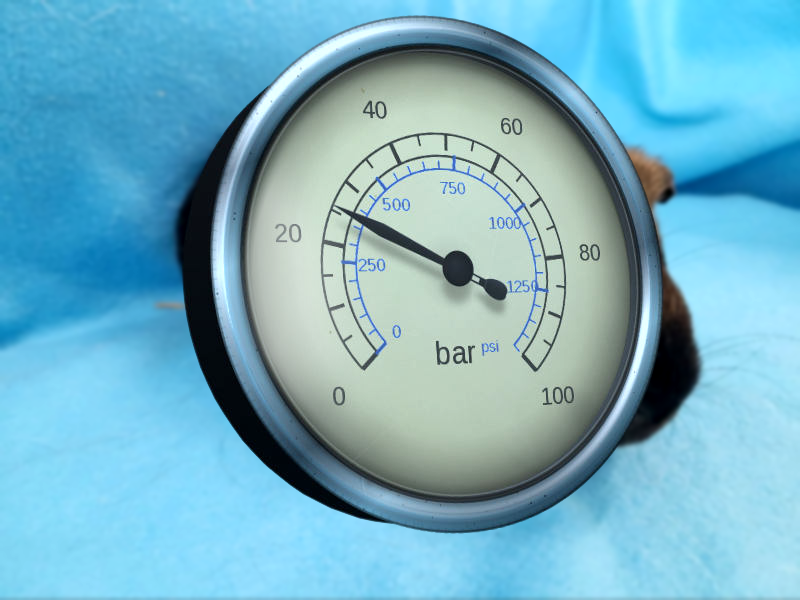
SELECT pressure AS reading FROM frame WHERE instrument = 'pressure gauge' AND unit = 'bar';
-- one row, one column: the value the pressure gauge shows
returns 25 bar
